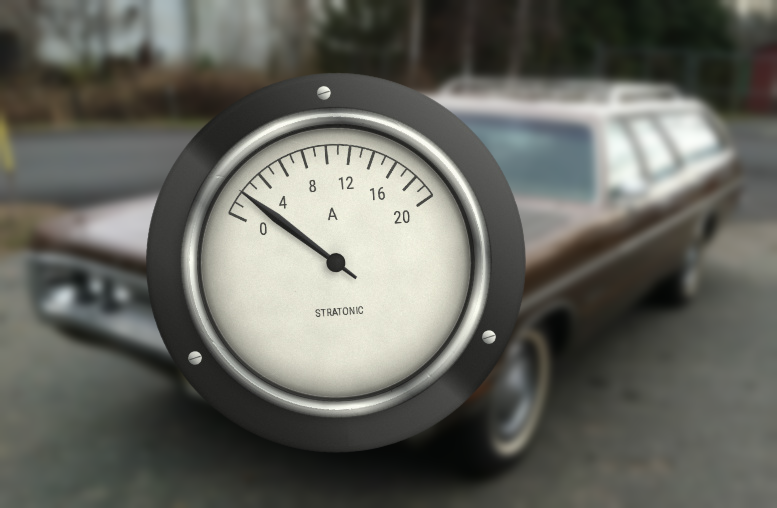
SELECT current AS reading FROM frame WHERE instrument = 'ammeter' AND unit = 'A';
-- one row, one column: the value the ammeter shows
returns 2 A
